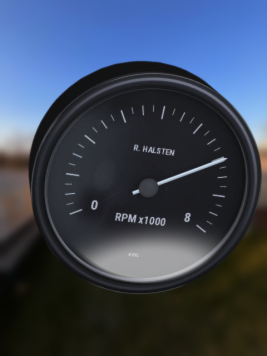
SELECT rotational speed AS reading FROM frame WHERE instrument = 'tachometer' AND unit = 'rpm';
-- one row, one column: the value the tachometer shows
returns 6000 rpm
